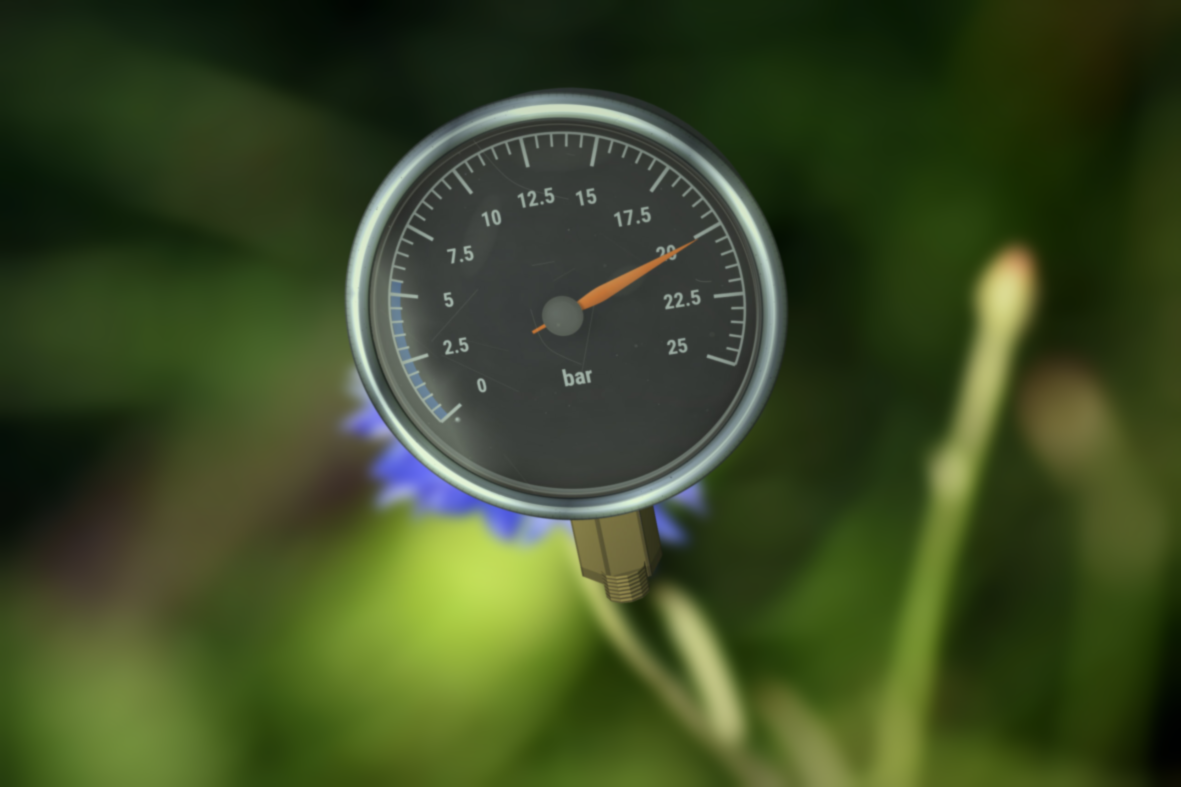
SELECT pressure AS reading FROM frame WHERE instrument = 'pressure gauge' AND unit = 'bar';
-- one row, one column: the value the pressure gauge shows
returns 20 bar
